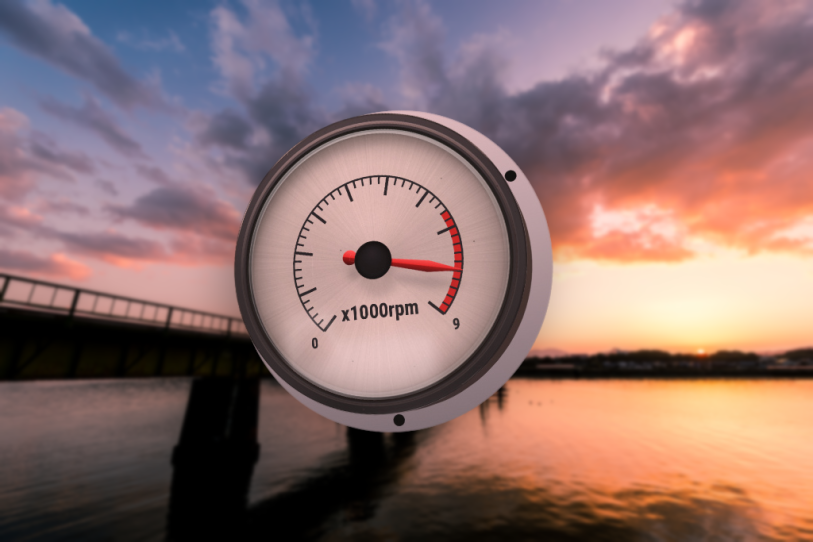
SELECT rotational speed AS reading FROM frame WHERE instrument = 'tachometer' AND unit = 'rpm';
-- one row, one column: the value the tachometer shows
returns 8000 rpm
